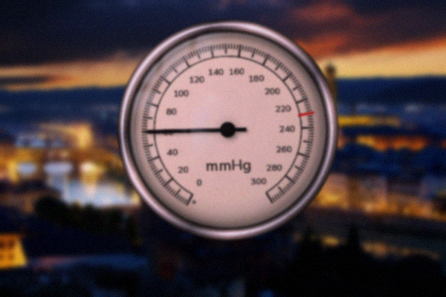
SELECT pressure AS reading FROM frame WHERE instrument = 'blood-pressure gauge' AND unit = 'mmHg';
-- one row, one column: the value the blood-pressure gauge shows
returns 60 mmHg
